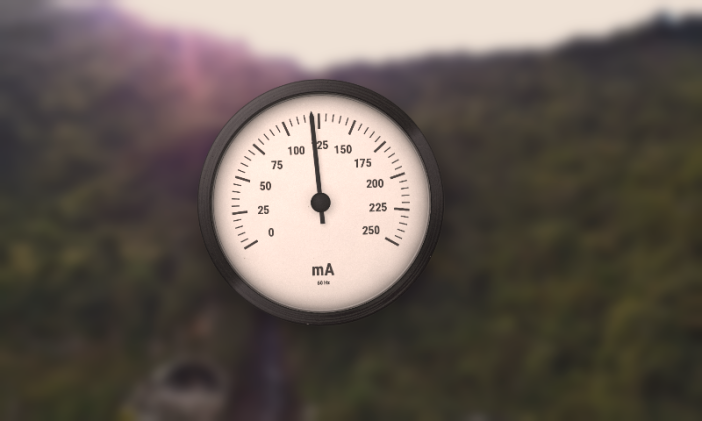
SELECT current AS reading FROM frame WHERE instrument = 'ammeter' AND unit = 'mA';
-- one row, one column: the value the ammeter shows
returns 120 mA
